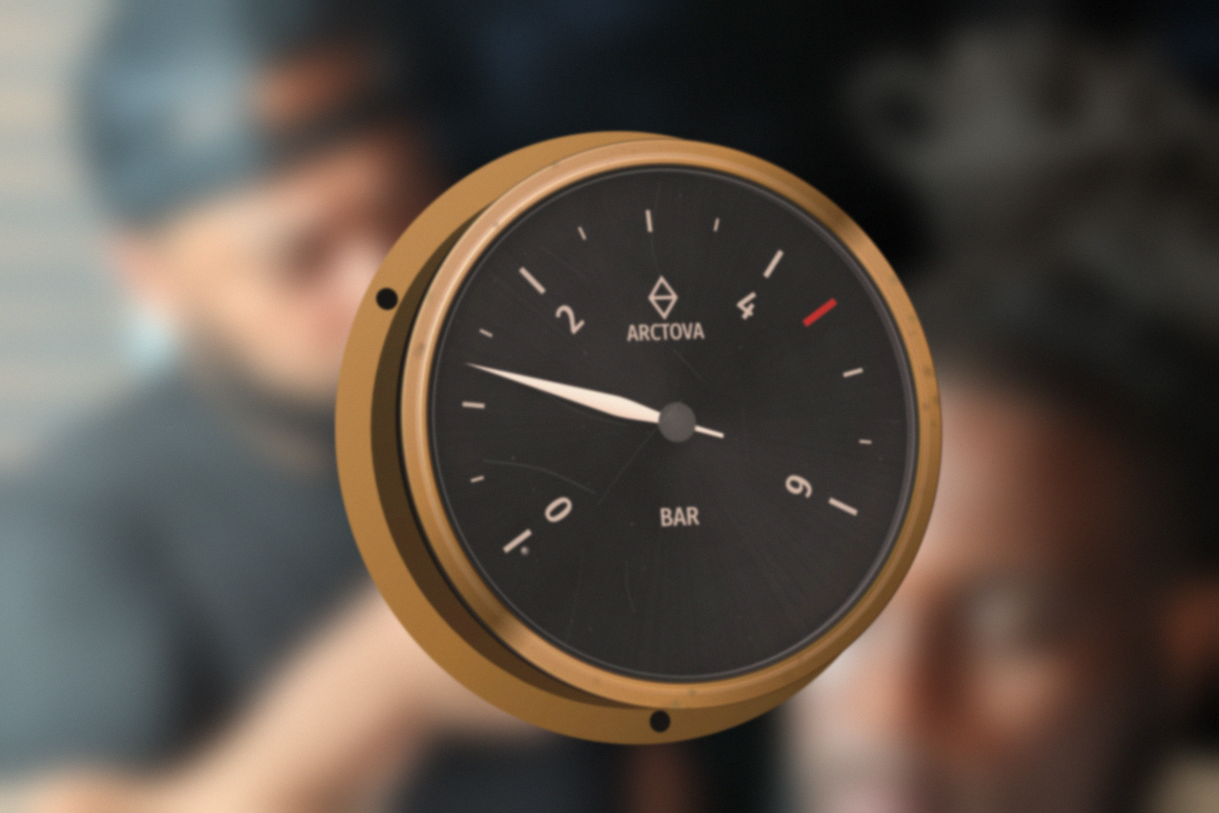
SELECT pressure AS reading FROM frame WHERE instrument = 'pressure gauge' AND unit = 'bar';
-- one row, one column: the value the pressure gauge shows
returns 1.25 bar
